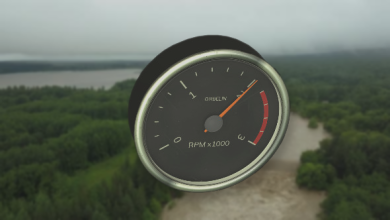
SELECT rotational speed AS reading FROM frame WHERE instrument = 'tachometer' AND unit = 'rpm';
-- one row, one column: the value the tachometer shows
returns 2000 rpm
